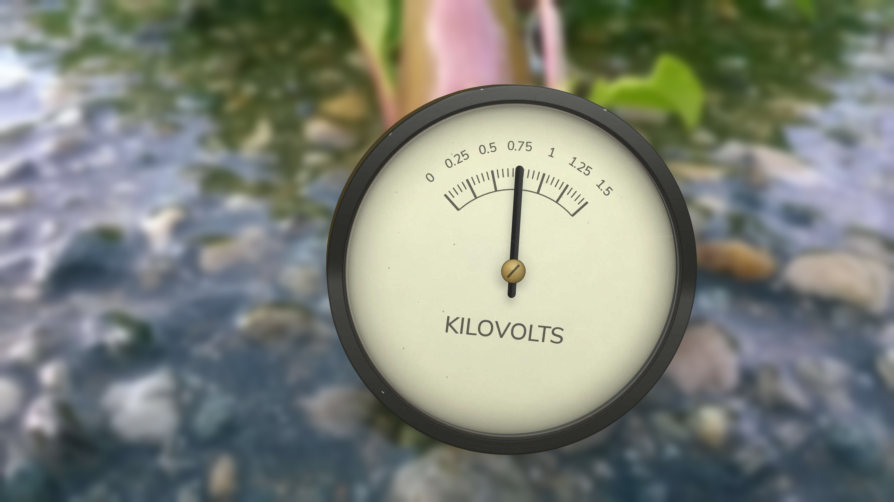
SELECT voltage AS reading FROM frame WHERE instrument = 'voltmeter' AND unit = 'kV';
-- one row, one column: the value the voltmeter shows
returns 0.75 kV
